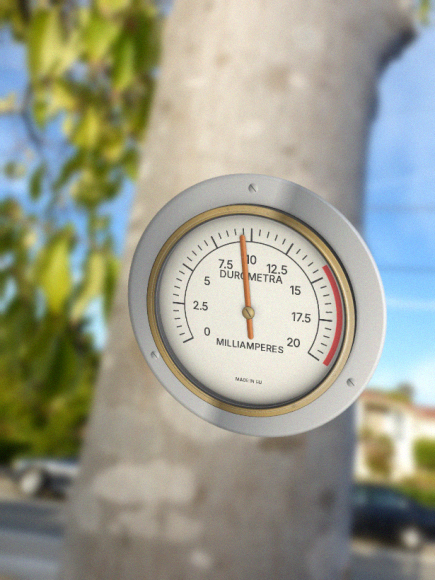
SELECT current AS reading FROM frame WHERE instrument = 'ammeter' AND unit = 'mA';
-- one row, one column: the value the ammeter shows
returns 9.5 mA
